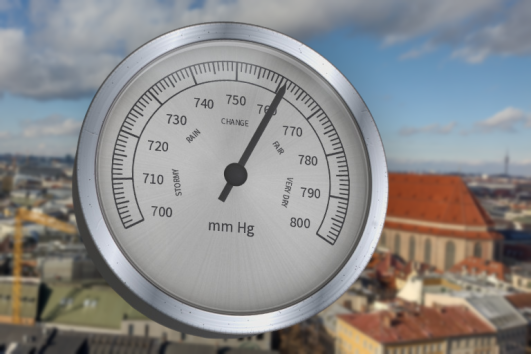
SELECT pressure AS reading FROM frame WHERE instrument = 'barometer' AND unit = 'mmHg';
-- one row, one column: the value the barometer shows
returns 761 mmHg
